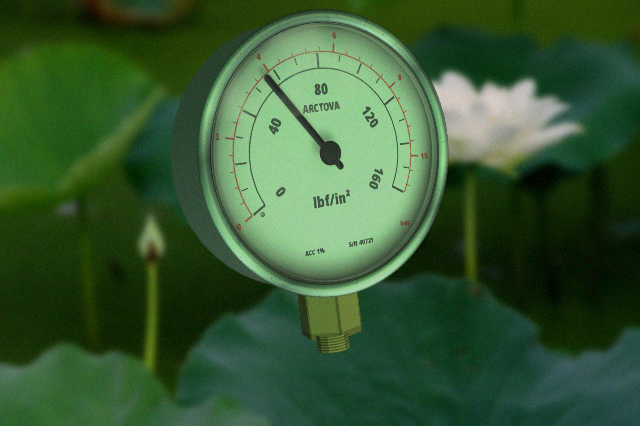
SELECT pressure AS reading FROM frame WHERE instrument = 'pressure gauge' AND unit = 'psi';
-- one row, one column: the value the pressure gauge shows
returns 55 psi
